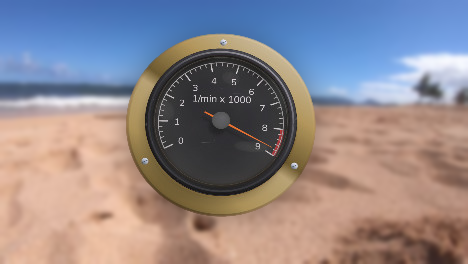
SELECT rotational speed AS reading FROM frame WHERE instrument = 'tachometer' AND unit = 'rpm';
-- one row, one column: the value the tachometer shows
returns 8800 rpm
